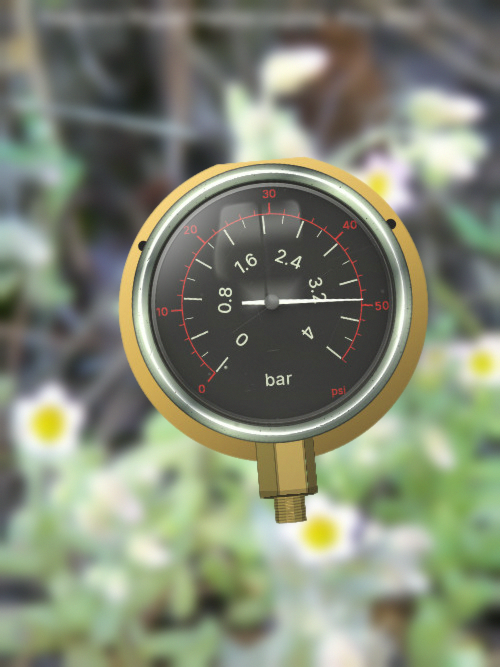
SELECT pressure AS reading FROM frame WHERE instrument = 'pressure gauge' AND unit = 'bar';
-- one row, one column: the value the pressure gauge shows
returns 3.4 bar
